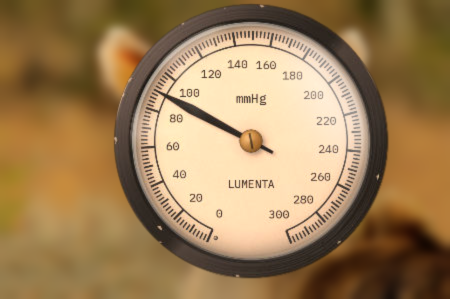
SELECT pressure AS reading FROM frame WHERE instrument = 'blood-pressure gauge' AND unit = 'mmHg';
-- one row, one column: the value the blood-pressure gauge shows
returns 90 mmHg
